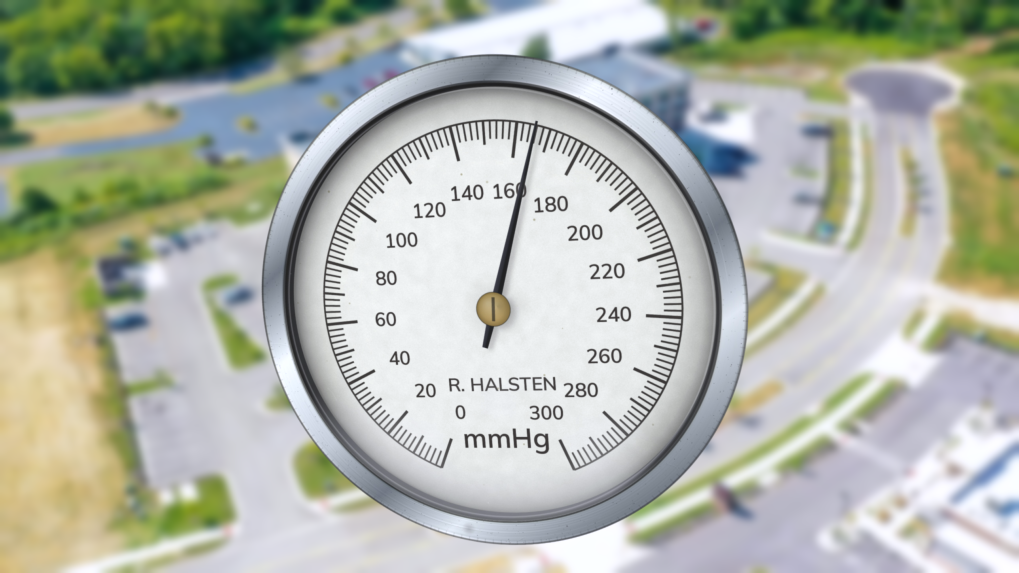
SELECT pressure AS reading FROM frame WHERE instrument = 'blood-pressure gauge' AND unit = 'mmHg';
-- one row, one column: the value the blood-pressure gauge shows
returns 166 mmHg
